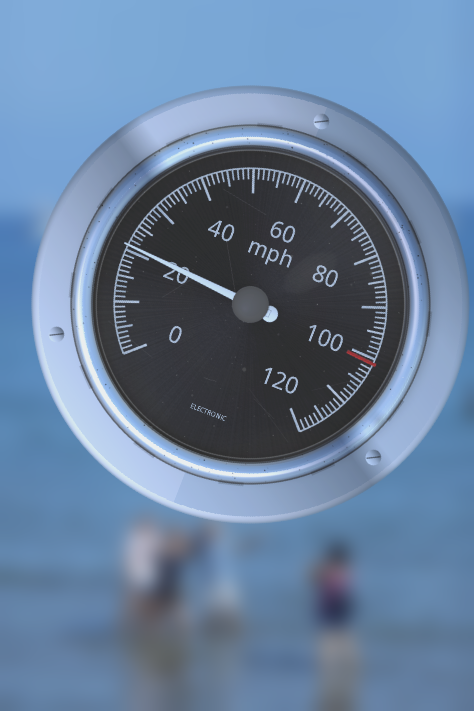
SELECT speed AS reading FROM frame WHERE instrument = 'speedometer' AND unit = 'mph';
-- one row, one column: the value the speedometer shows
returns 21 mph
